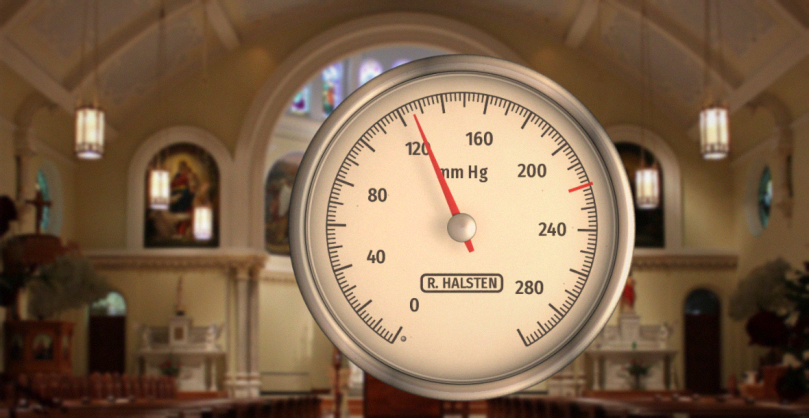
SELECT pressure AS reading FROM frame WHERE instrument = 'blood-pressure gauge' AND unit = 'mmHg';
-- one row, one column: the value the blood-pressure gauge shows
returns 126 mmHg
